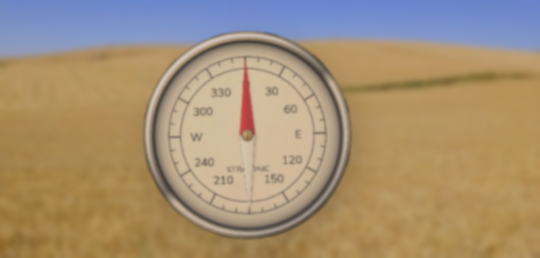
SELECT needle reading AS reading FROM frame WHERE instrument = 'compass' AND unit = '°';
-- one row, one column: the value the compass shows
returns 0 °
